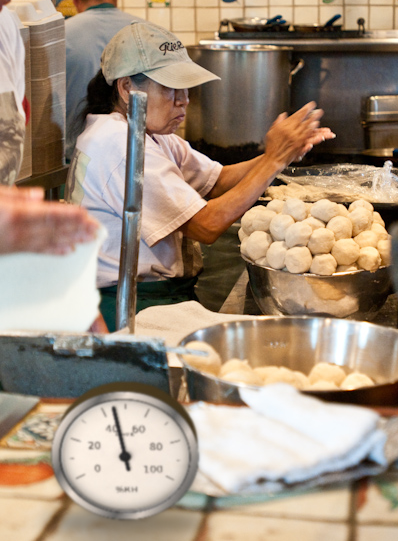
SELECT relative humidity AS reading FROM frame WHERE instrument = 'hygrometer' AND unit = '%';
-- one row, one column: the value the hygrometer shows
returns 45 %
